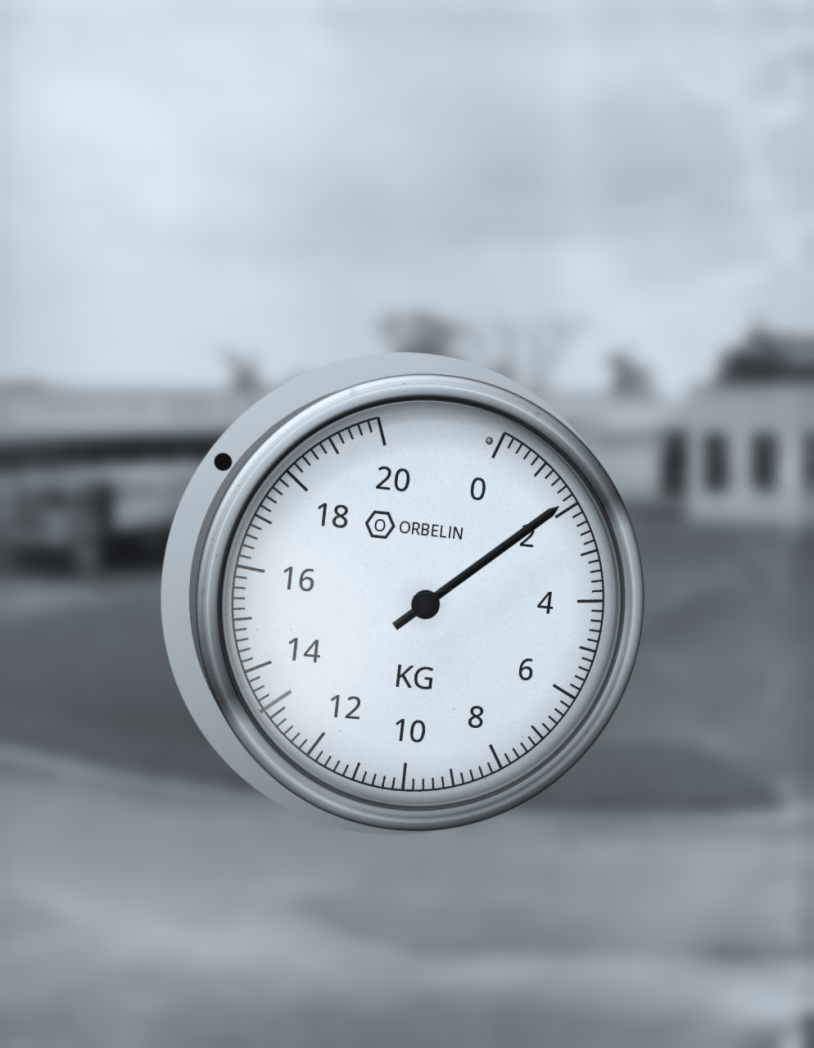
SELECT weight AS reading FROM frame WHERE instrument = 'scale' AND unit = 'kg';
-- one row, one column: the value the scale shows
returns 1.8 kg
